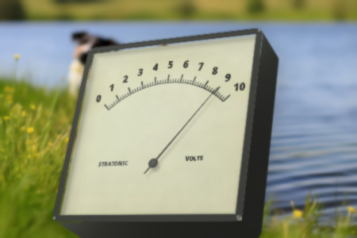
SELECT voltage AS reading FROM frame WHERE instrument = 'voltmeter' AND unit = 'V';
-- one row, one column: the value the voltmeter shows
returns 9 V
